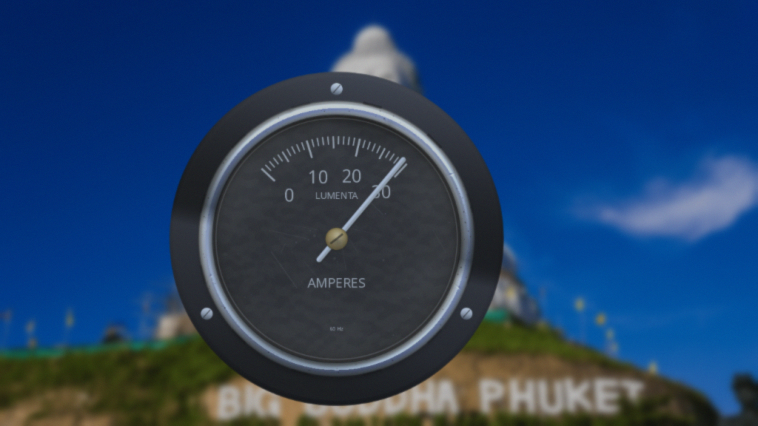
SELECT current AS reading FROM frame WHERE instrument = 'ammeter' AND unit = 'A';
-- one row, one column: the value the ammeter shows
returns 29 A
